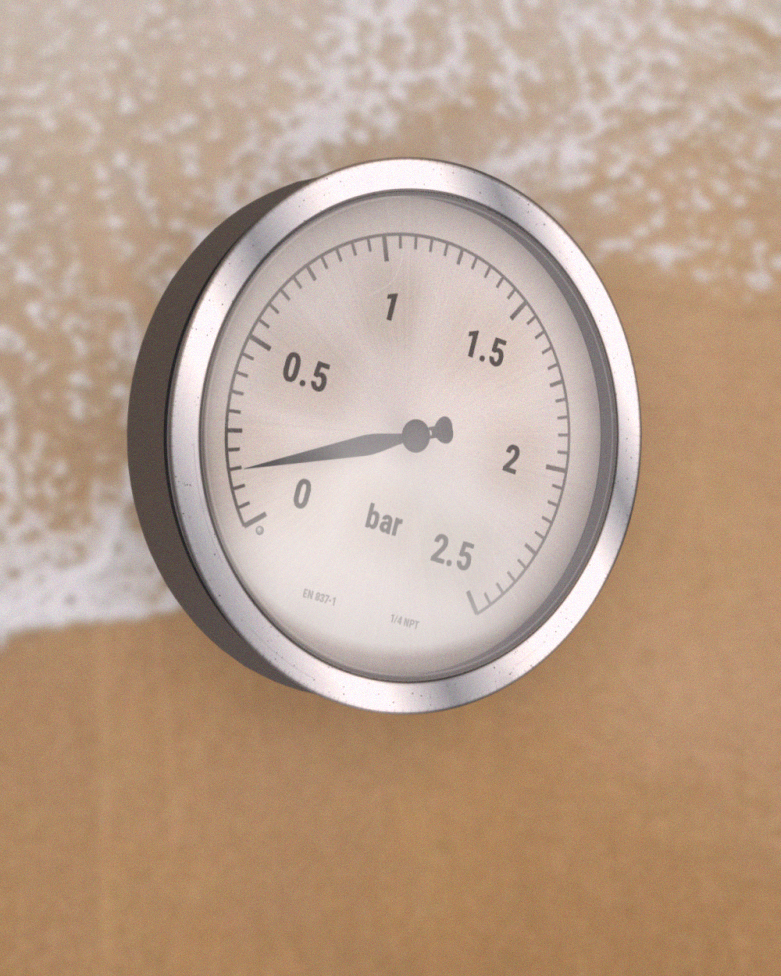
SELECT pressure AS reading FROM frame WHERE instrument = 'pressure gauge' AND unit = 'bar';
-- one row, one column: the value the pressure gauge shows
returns 0.15 bar
